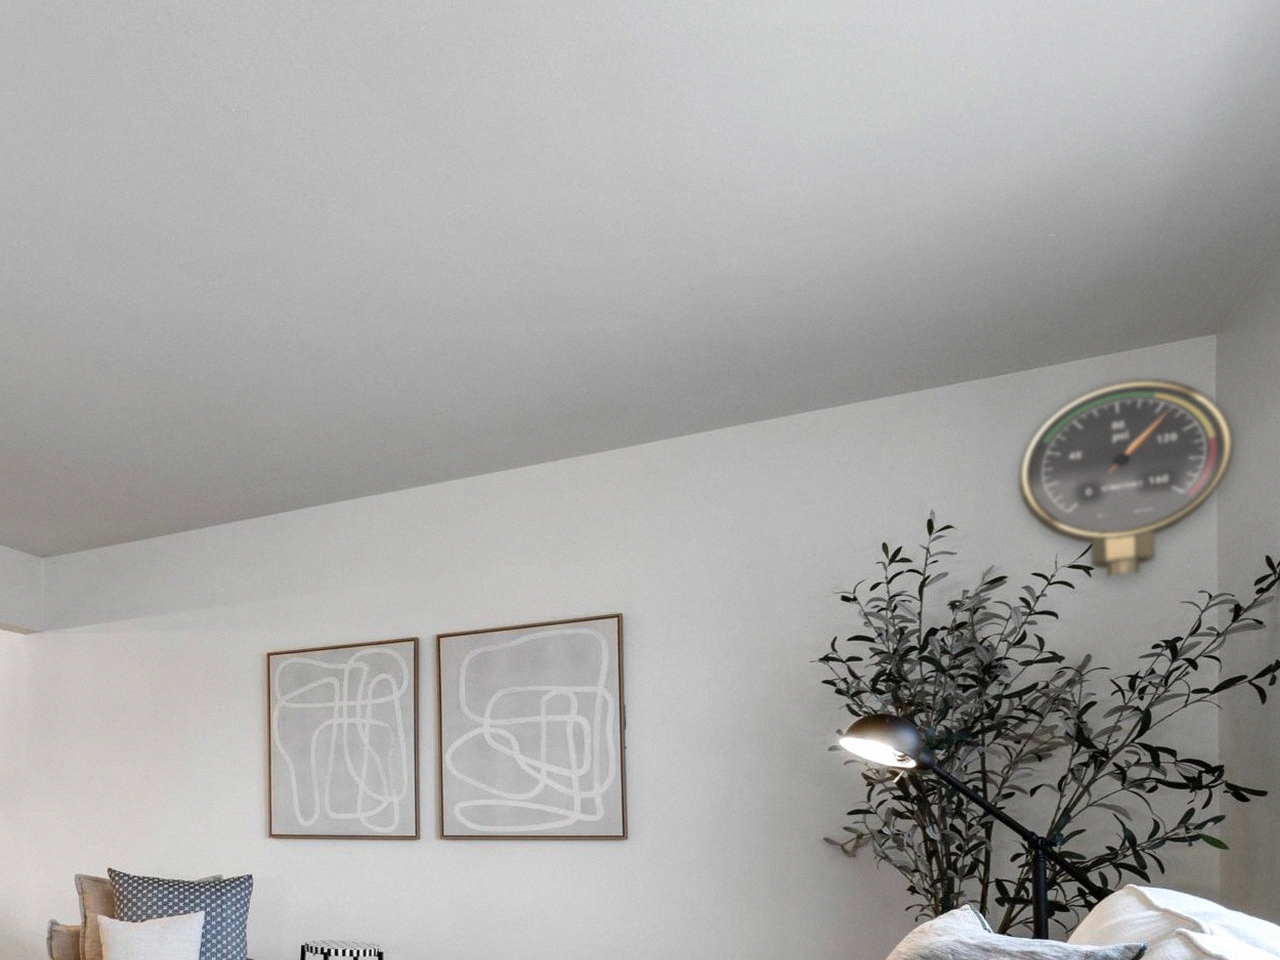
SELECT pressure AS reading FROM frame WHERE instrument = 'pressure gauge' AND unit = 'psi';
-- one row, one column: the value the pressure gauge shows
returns 105 psi
